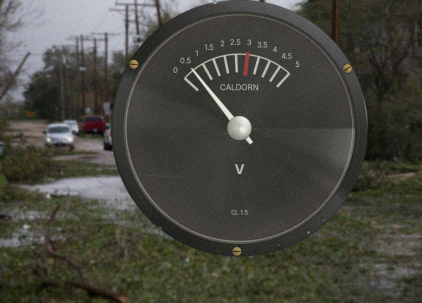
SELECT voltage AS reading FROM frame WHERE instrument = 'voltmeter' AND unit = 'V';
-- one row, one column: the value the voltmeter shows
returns 0.5 V
